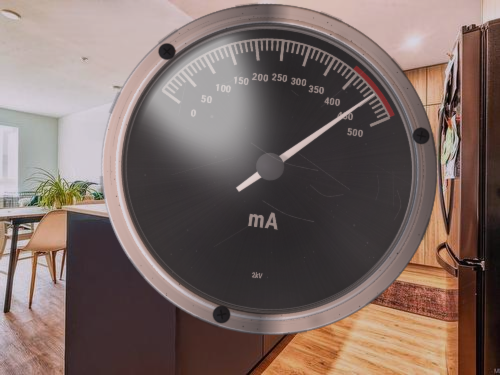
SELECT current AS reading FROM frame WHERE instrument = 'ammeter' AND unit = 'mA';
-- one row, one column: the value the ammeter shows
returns 450 mA
